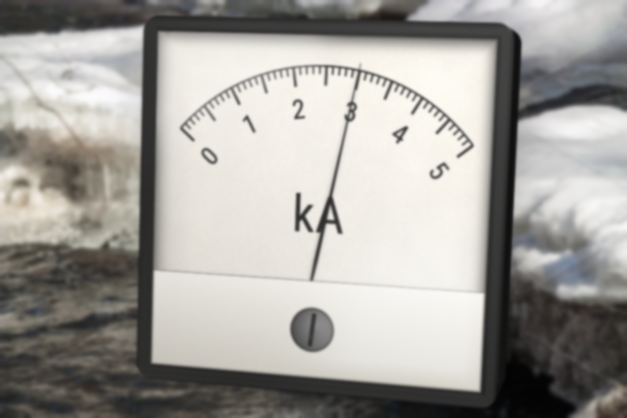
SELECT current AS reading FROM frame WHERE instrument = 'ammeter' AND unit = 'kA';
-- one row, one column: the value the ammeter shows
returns 3 kA
